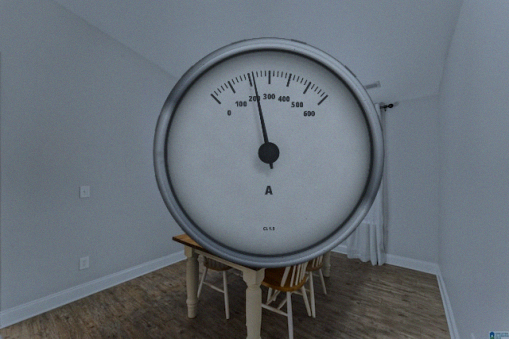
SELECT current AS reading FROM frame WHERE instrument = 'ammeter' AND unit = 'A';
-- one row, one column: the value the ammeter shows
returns 220 A
